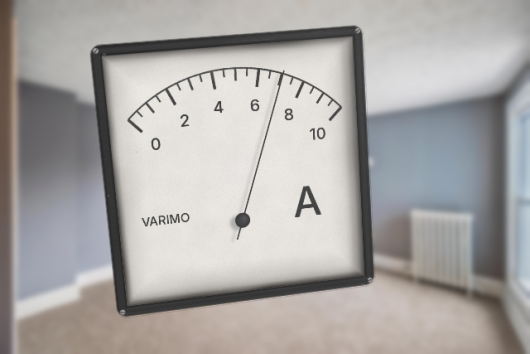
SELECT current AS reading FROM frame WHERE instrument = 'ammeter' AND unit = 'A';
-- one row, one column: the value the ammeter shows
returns 7 A
